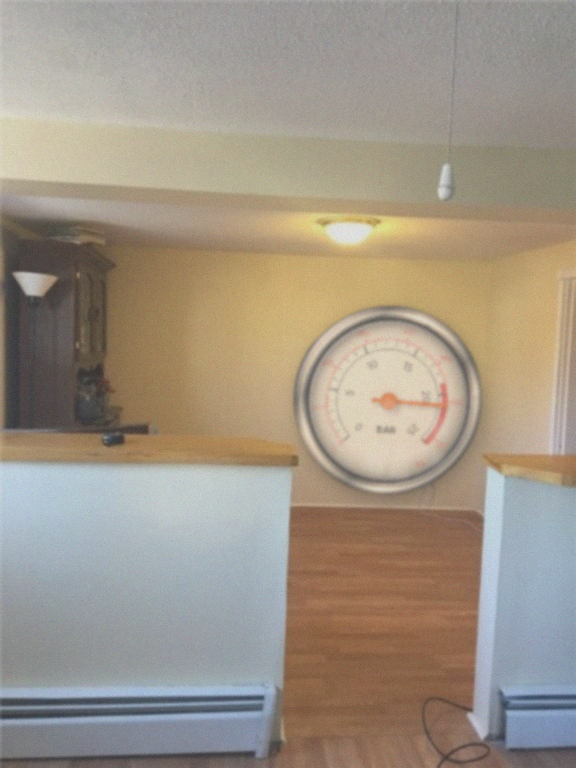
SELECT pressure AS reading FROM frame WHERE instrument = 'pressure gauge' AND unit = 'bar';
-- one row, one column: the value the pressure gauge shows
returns 21 bar
